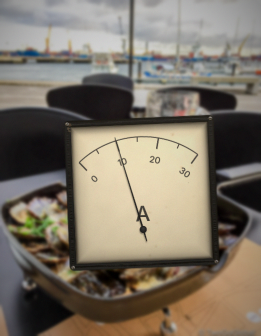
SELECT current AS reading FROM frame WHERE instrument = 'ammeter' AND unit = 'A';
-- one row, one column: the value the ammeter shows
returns 10 A
